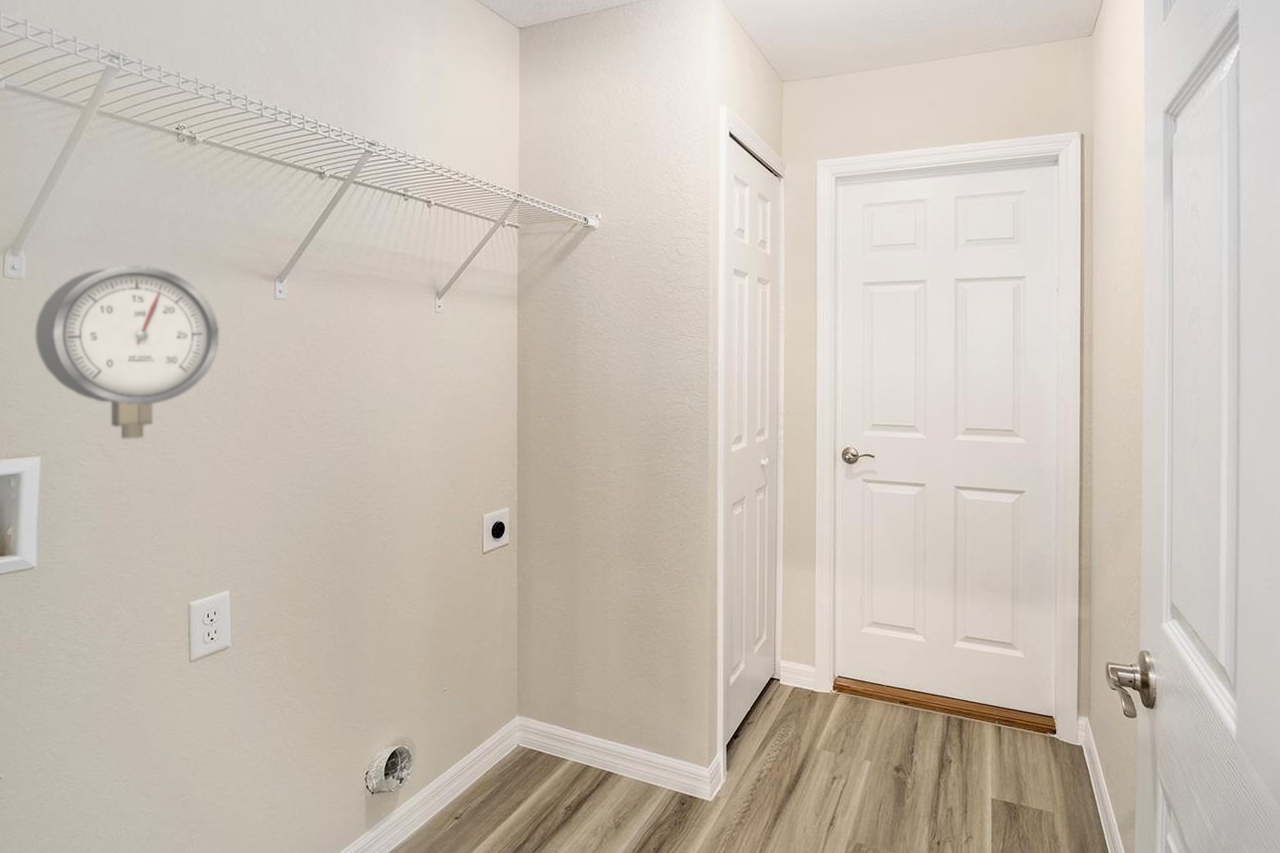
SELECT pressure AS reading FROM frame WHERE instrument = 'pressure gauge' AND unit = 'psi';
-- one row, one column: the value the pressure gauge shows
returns 17.5 psi
